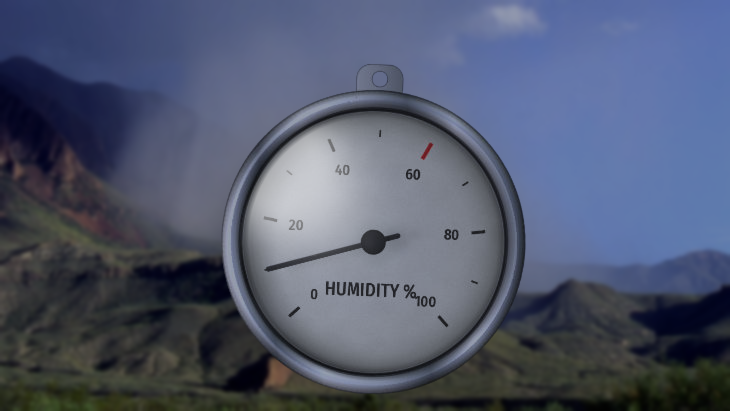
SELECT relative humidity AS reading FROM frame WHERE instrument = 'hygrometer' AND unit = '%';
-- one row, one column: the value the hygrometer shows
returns 10 %
